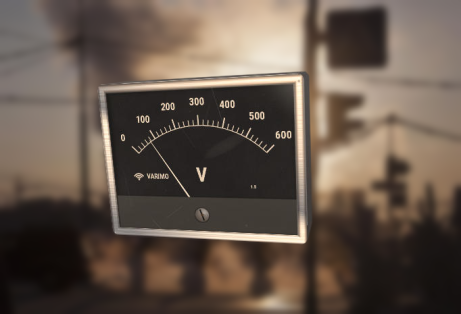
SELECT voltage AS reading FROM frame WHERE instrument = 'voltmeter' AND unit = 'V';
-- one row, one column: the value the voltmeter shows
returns 80 V
